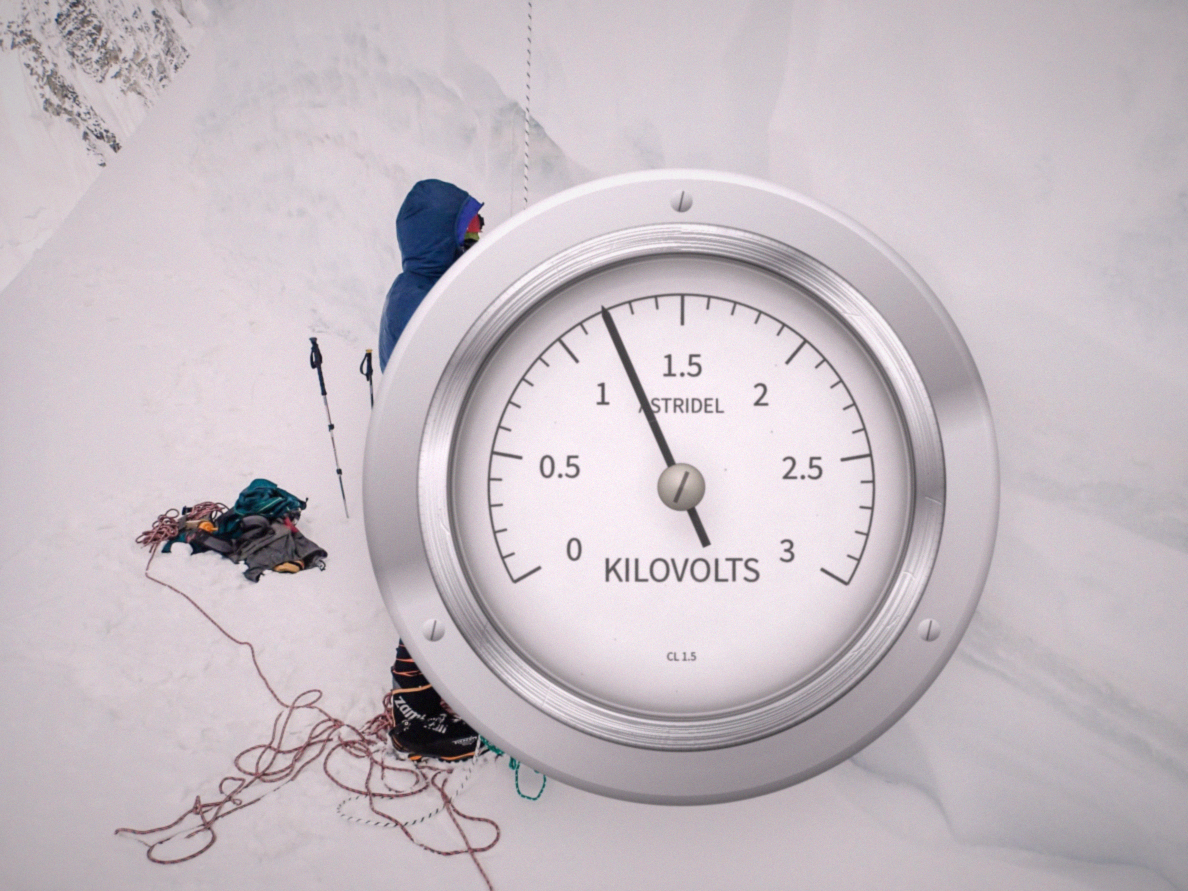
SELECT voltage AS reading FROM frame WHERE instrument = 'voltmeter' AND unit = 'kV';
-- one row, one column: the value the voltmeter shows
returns 1.2 kV
